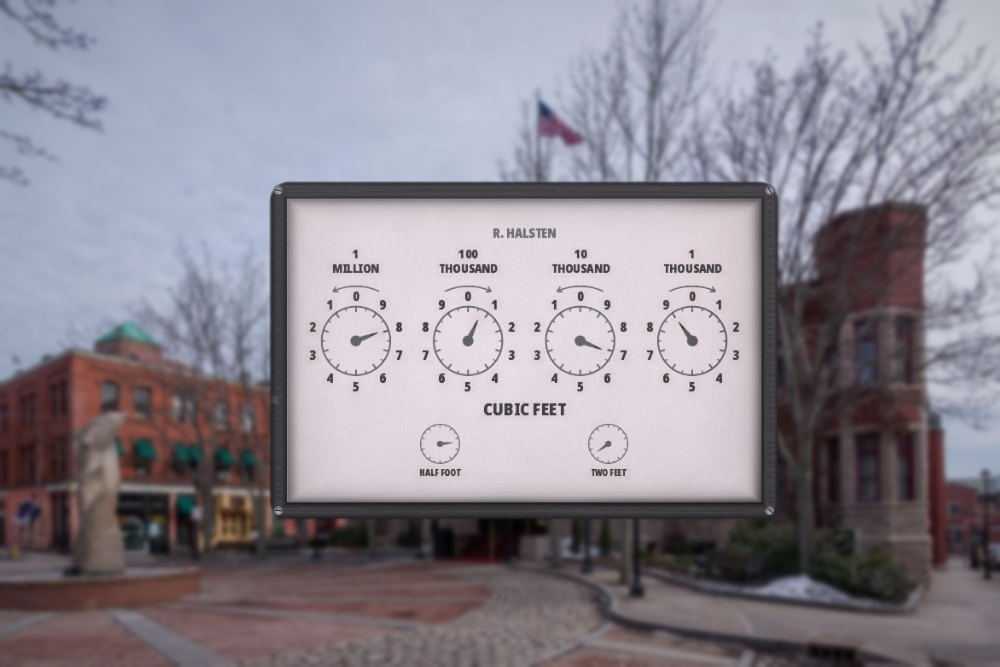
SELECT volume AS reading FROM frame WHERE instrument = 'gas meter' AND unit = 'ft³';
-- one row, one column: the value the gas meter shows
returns 806900 ft³
